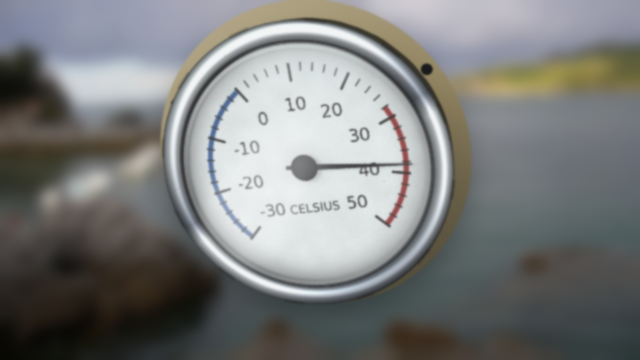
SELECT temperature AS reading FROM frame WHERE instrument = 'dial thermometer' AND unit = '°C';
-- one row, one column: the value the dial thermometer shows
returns 38 °C
